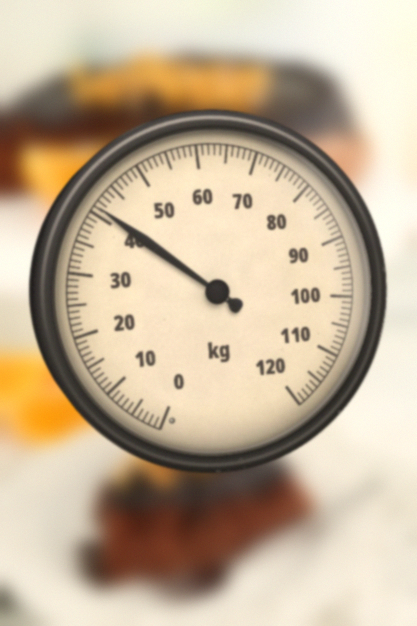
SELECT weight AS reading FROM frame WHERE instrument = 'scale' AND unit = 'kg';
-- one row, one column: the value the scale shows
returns 41 kg
